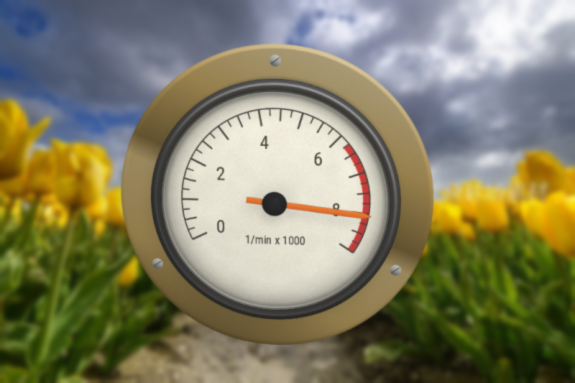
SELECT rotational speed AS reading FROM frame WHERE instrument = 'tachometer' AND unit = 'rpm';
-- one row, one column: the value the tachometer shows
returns 8000 rpm
